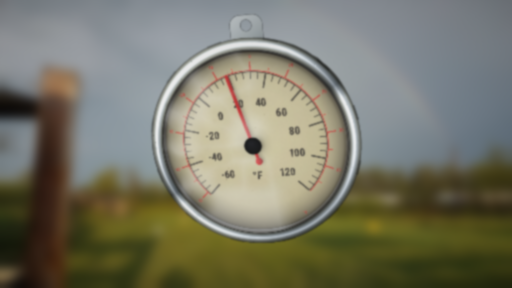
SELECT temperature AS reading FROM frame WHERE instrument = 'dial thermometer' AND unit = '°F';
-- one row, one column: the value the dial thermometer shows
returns 20 °F
